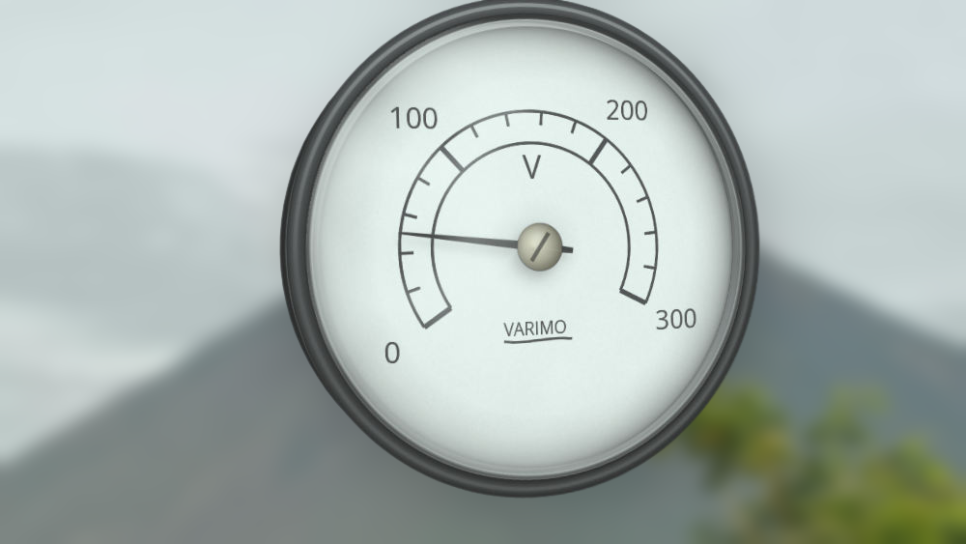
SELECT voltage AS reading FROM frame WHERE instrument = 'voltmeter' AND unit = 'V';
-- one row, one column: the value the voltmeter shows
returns 50 V
